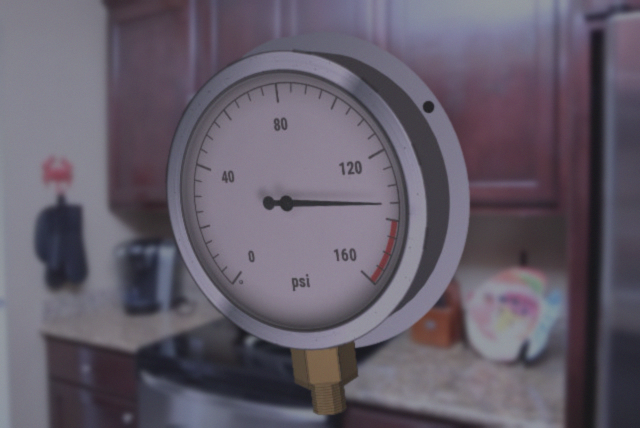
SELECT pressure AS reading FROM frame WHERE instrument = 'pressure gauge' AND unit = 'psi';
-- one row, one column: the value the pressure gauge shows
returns 135 psi
